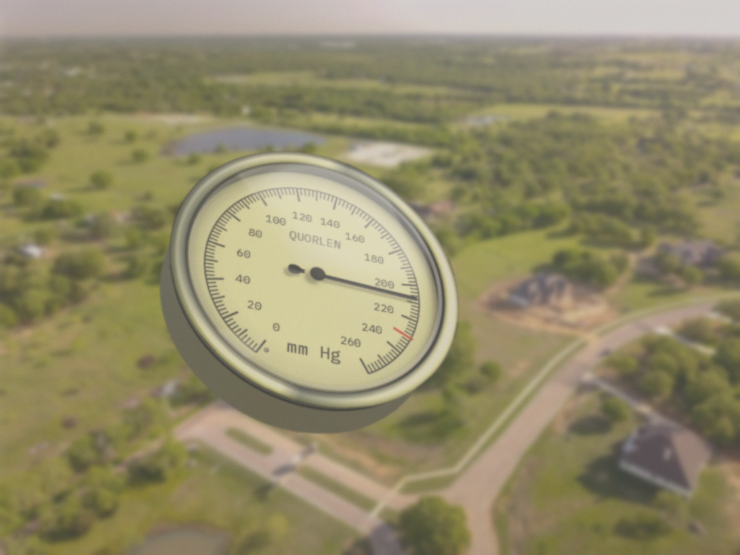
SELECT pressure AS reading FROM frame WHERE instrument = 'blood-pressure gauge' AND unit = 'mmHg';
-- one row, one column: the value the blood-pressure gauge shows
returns 210 mmHg
